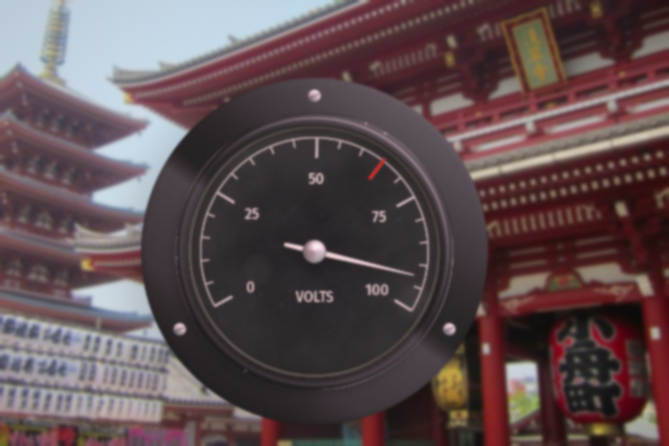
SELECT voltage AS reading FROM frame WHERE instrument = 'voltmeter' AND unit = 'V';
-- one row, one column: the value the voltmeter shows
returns 92.5 V
